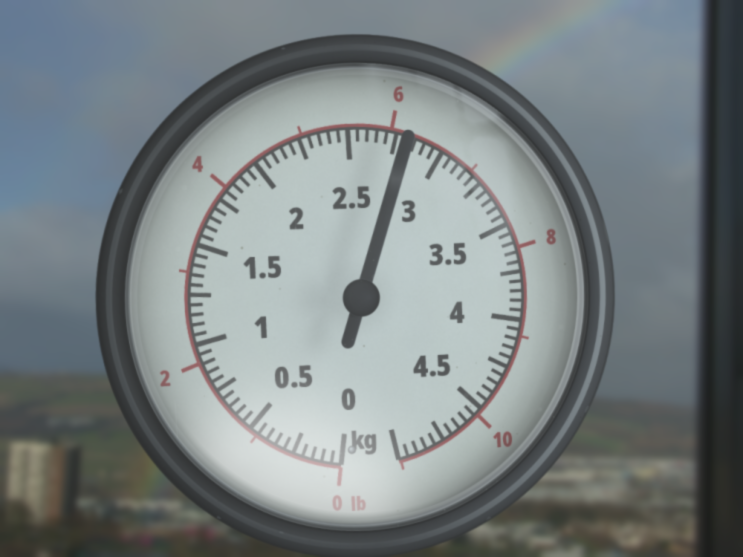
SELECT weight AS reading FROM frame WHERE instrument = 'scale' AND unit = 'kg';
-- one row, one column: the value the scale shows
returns 2.8 kg
